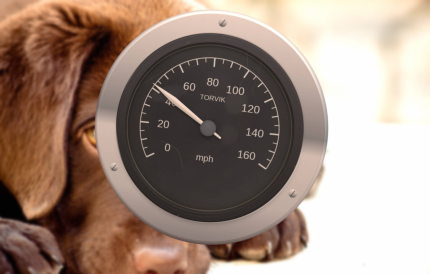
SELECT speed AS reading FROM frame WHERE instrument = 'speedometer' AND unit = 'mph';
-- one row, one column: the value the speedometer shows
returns 42.5 mph
